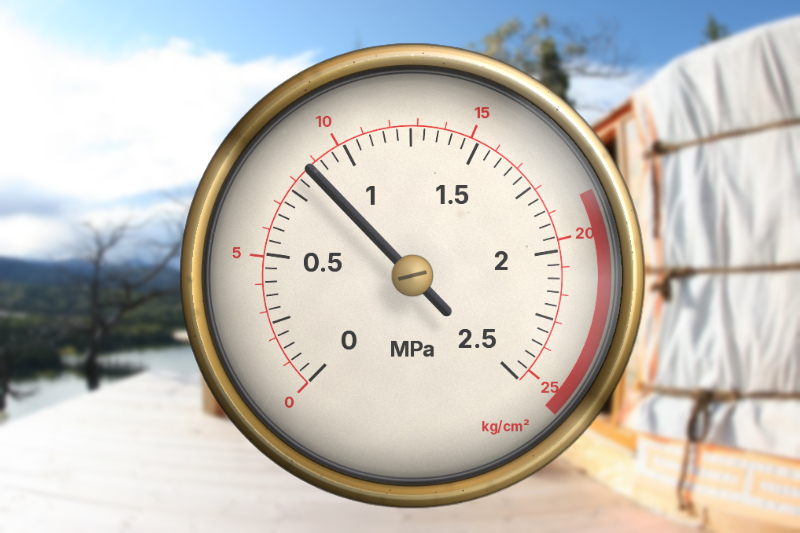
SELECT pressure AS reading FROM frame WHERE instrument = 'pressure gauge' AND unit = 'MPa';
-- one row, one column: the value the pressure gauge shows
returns 0.85 MPa
